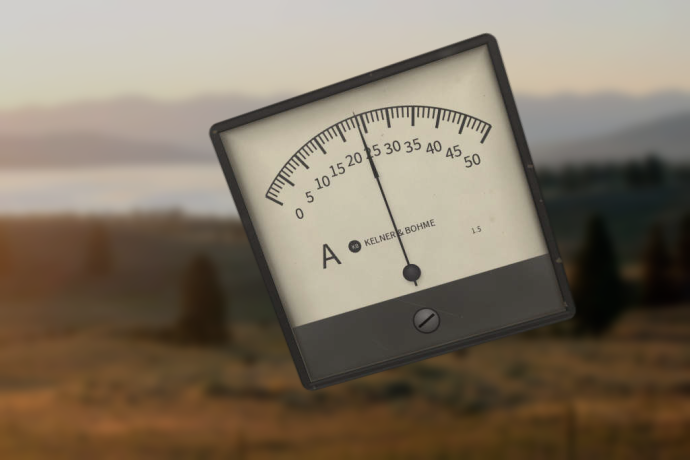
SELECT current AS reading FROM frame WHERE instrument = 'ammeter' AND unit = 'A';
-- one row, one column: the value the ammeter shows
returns 24 A
